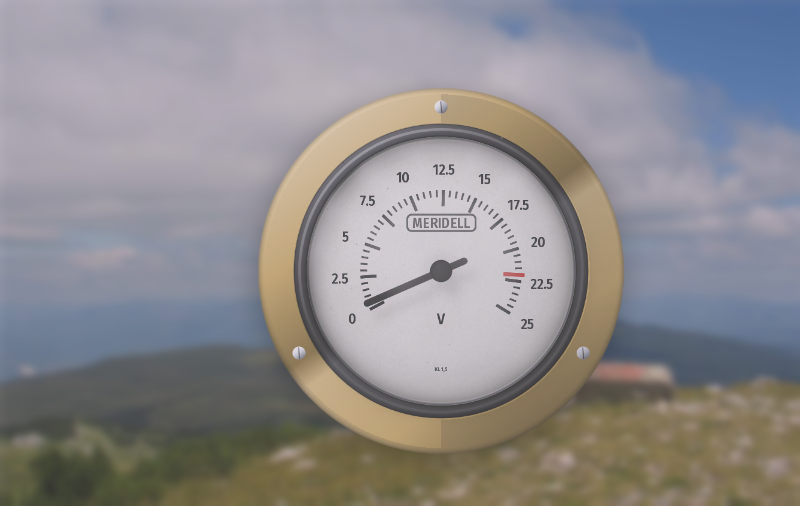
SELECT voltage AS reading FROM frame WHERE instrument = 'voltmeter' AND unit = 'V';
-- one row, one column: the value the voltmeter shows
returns 0.5 V
